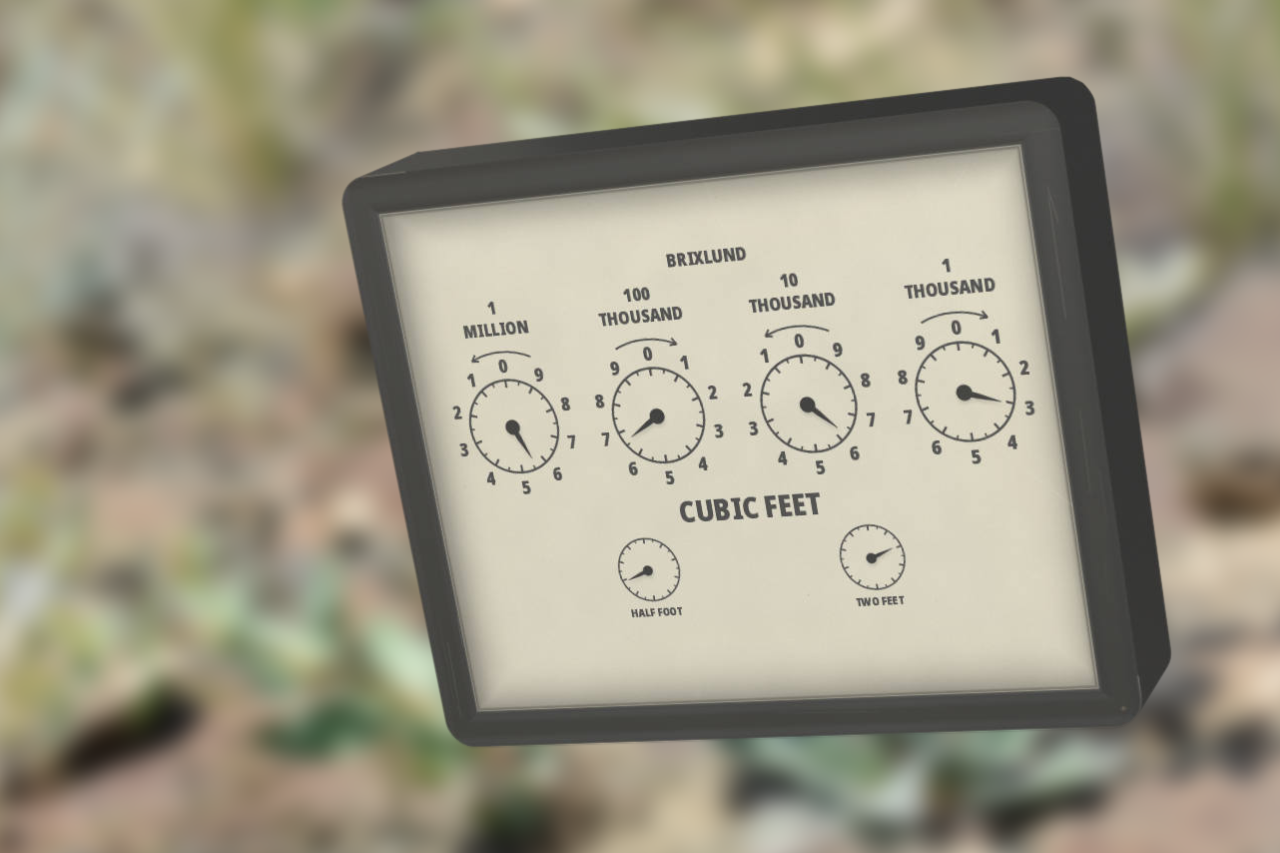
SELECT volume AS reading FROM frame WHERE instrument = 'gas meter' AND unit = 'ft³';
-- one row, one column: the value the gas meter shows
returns 566300 ft³
